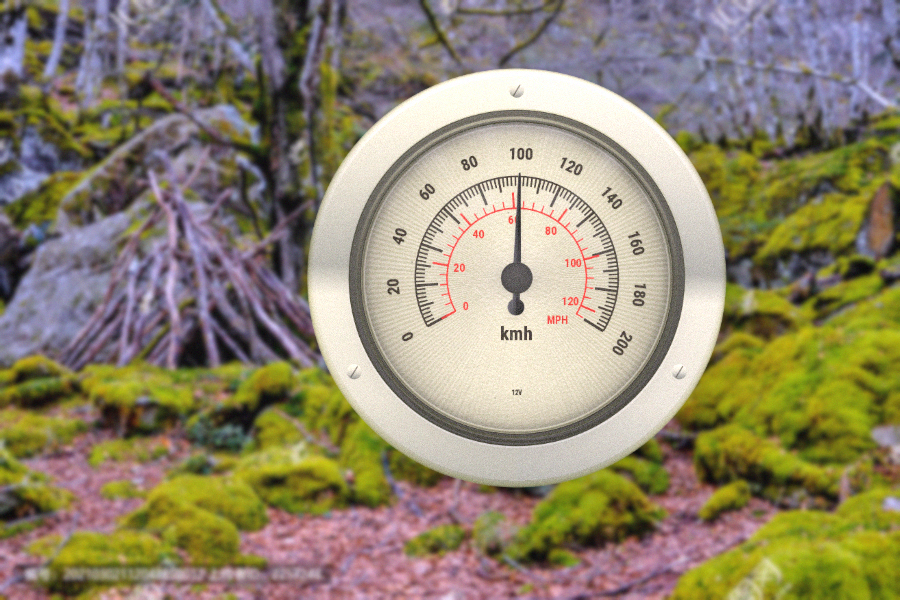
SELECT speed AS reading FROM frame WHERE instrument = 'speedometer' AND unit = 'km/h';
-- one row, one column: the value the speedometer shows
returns 100 km/h
